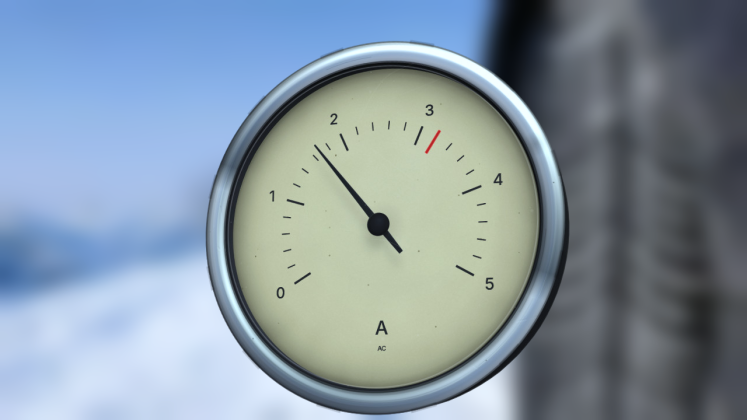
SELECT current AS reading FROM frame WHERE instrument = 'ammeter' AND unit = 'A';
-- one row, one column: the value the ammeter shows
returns 1.7 A
